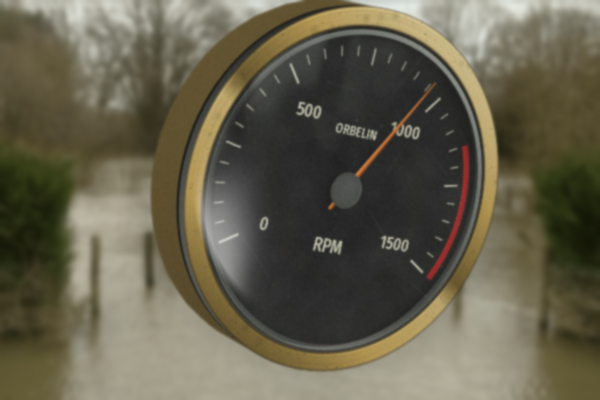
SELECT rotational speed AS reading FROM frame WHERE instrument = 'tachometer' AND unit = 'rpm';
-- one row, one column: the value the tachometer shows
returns 950 rpm
